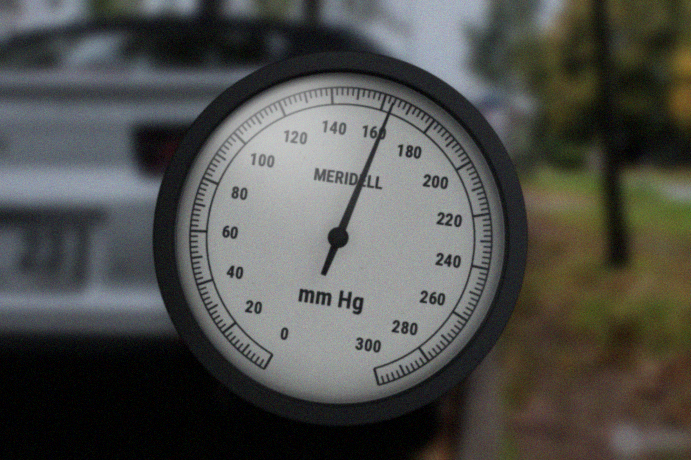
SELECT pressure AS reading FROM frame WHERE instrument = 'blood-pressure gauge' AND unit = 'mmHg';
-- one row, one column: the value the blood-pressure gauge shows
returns 164 mmHg
